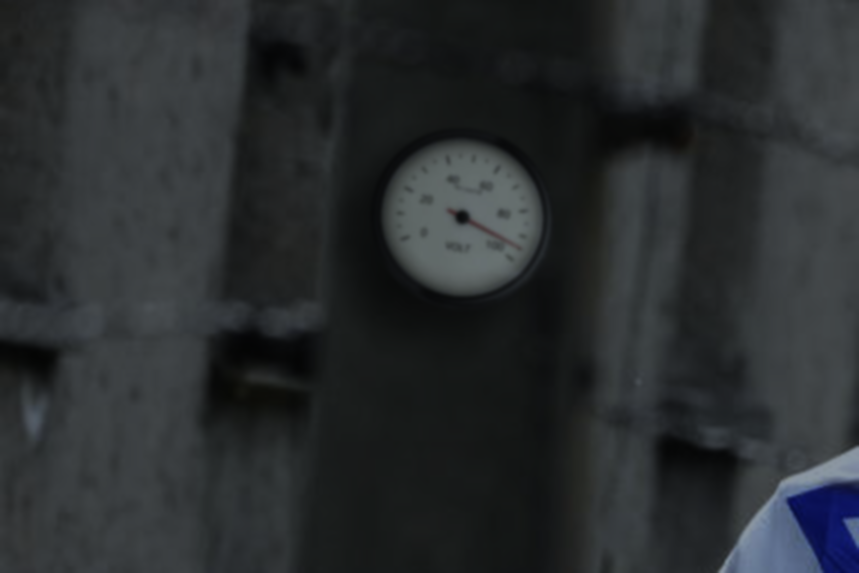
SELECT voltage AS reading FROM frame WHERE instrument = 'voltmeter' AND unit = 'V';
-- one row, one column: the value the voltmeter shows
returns 95 V
